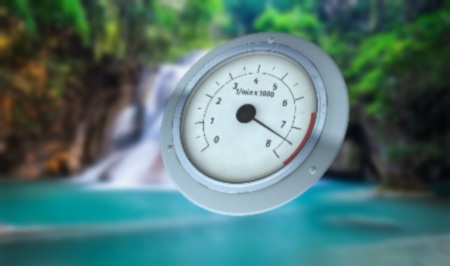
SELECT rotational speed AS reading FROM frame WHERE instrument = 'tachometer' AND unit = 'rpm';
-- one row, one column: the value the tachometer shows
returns 7500 rpm
